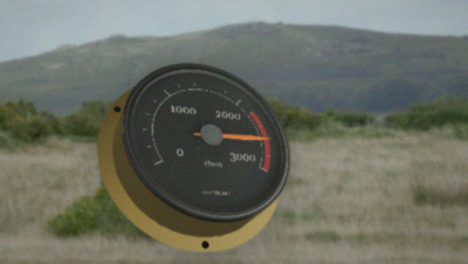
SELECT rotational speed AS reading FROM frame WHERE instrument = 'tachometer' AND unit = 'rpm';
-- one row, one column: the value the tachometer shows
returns 2600 rpm
